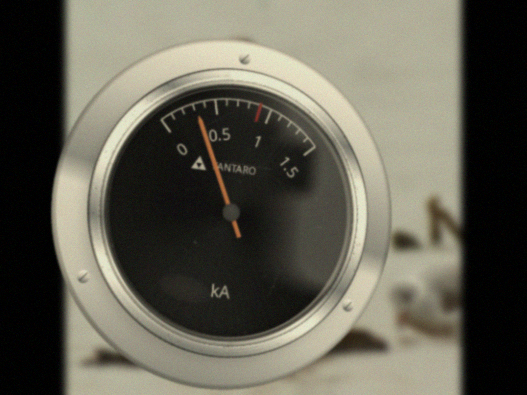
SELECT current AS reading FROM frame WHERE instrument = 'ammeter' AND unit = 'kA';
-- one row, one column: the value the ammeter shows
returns 0.3 kA
